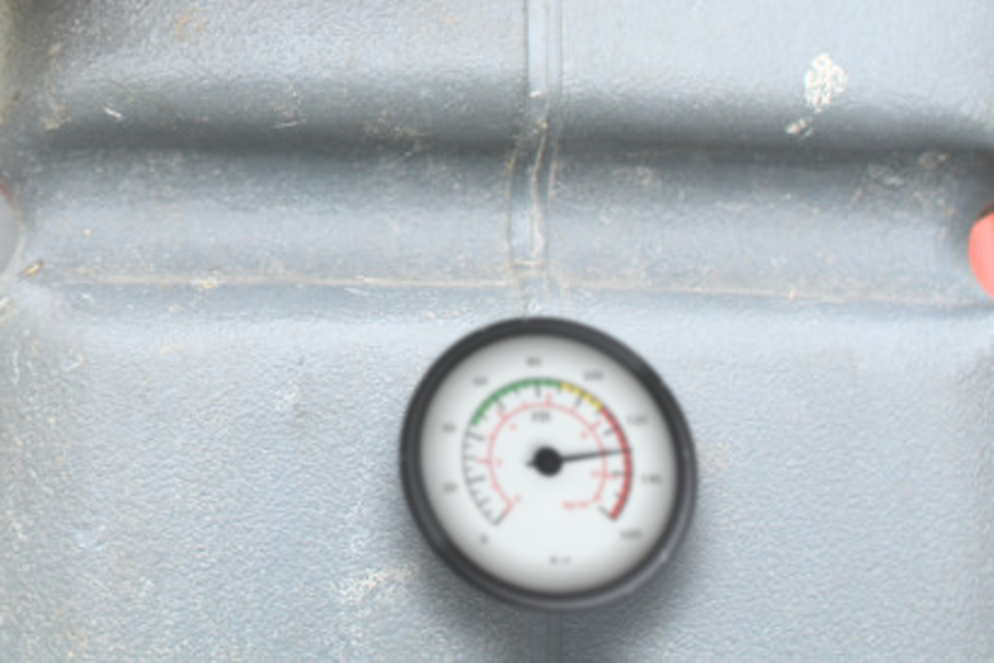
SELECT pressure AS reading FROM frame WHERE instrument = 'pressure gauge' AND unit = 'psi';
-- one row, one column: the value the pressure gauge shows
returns 130 psi
